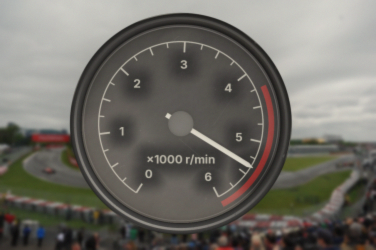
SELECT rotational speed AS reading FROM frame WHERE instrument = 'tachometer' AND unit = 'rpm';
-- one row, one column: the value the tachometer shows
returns 5375 rpm
